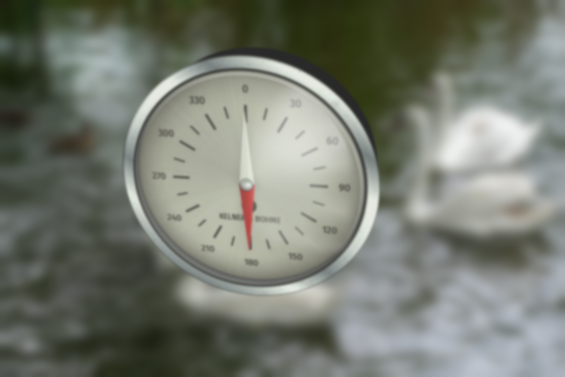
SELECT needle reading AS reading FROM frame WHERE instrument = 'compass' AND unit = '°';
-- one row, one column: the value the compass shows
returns 180 °
